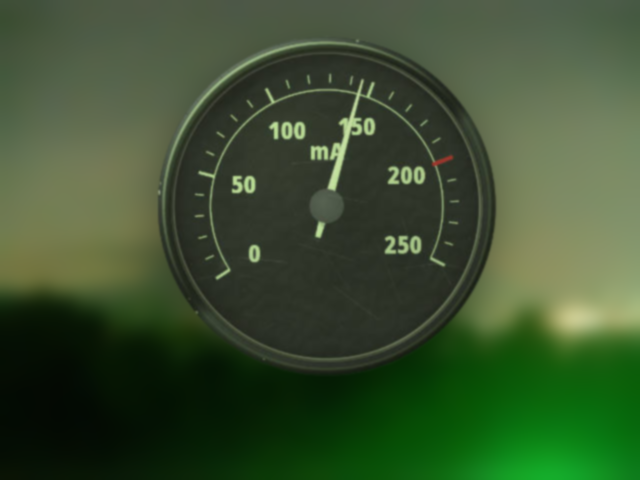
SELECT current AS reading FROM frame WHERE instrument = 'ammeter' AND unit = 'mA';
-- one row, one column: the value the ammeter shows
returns 145 mA
